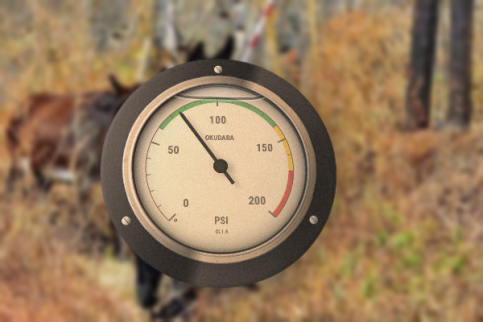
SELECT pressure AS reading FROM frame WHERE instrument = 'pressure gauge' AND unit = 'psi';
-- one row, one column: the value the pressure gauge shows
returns 75 psi
